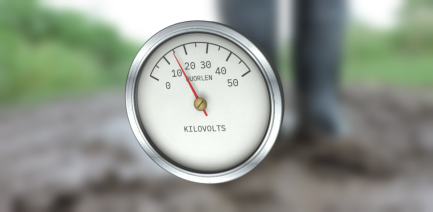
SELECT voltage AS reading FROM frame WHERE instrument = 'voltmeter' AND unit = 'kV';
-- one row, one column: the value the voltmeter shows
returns 15 kV
